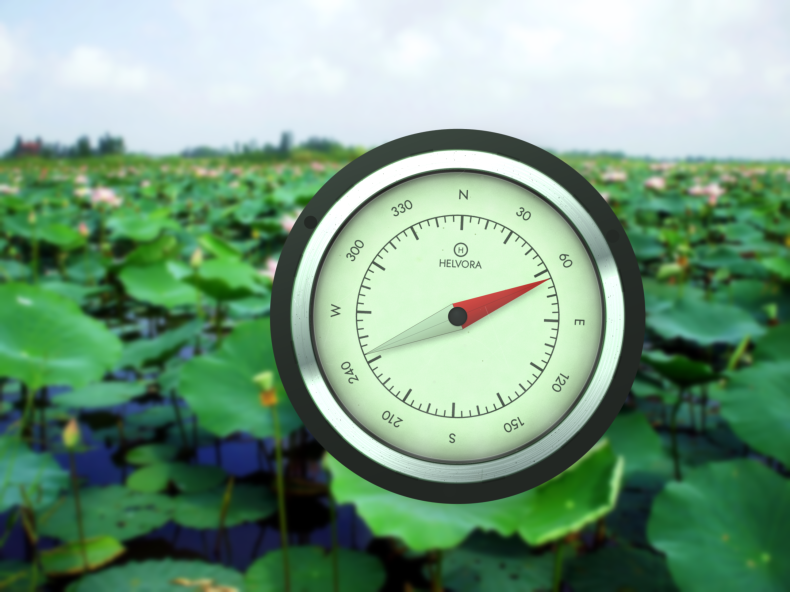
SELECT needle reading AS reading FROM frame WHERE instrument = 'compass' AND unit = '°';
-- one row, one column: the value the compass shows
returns 65 °
